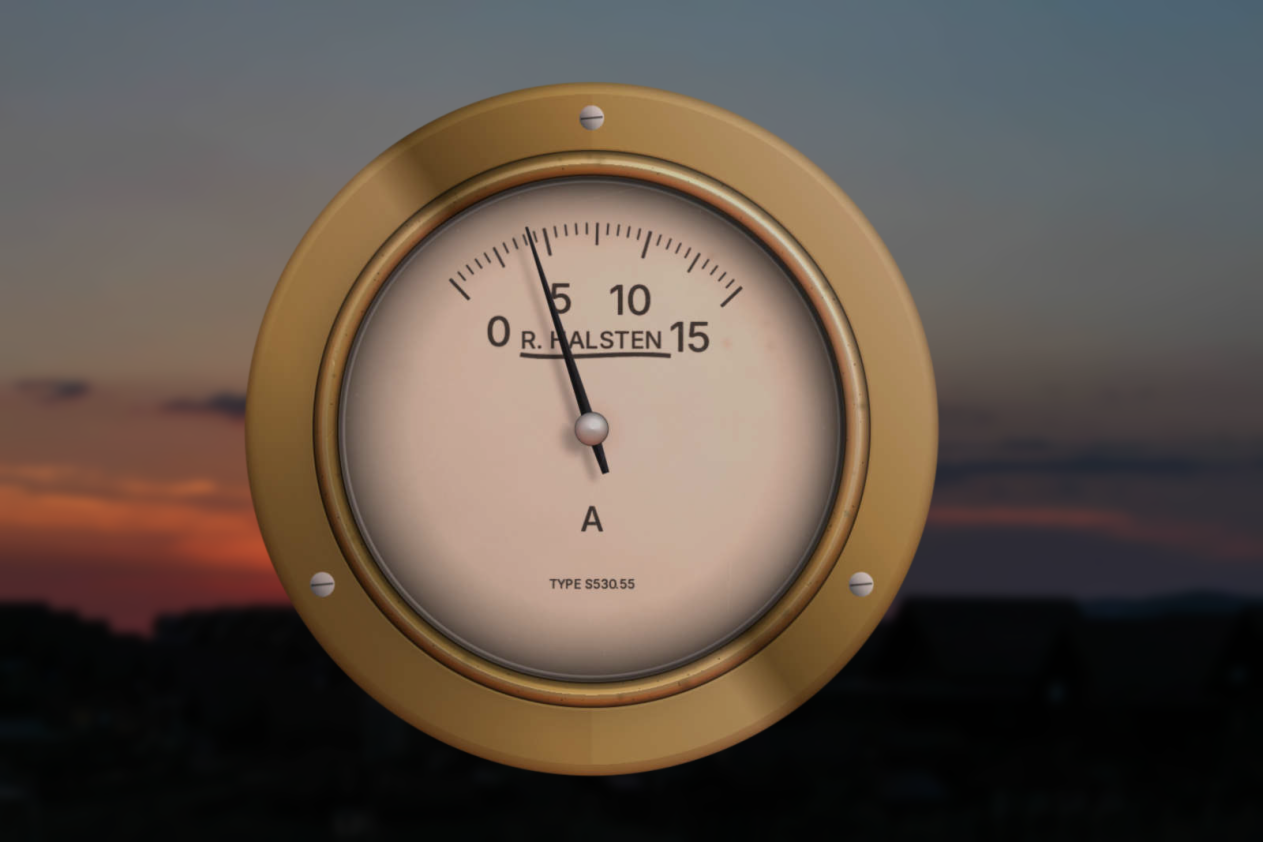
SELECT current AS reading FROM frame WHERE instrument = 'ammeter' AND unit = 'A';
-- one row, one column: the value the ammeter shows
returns 4.25 A
